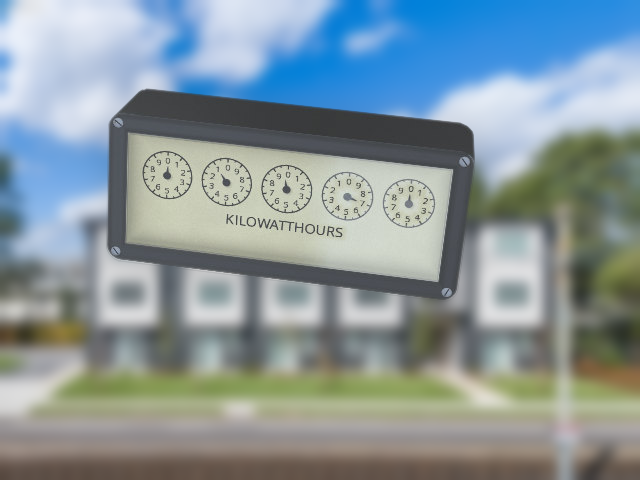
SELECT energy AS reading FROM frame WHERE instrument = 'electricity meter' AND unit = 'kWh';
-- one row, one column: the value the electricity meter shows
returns 970 kWh
